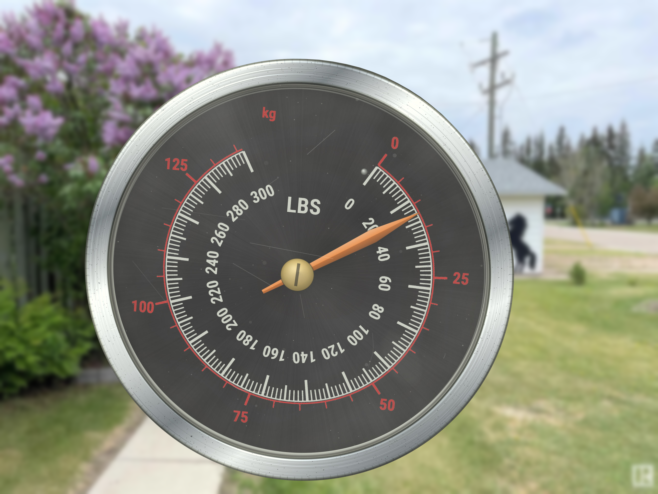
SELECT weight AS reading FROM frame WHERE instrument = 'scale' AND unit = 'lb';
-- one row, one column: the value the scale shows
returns 26 lb
